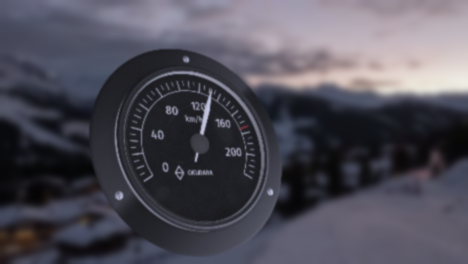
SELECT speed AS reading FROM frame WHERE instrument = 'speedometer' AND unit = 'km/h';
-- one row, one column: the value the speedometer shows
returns 130 km/h
